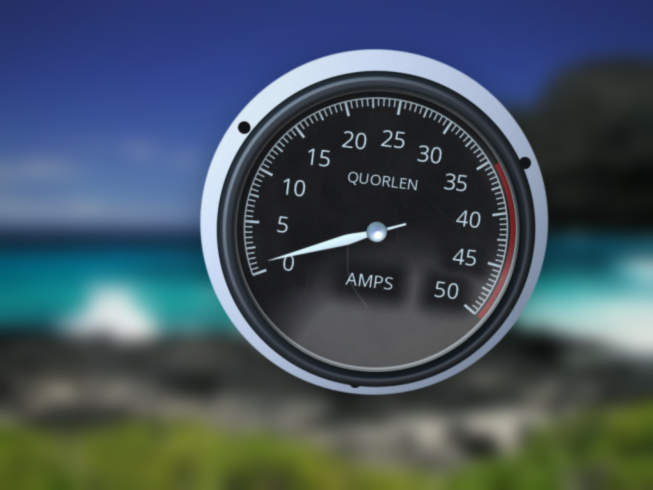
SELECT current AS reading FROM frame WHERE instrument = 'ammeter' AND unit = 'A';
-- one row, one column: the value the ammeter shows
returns 1 A
